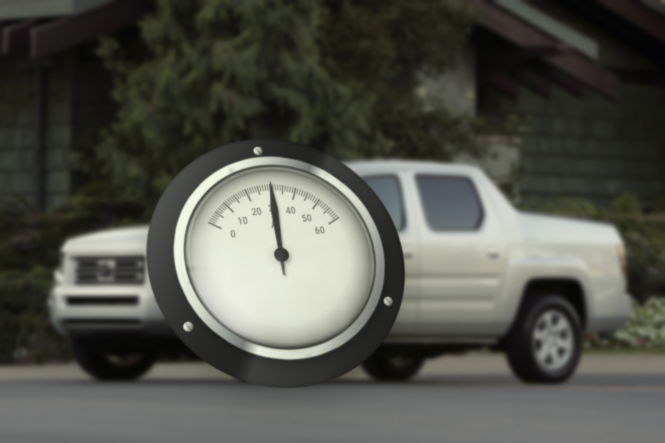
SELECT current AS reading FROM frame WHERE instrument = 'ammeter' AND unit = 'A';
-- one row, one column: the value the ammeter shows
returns 30 A
